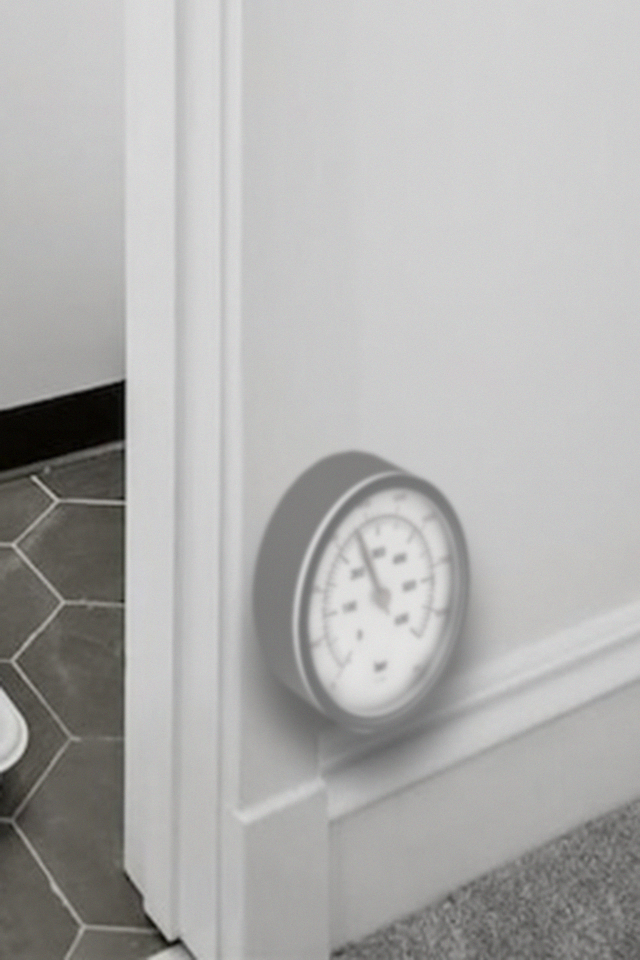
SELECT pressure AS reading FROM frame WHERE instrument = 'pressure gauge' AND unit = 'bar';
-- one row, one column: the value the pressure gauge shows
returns 250 bar
